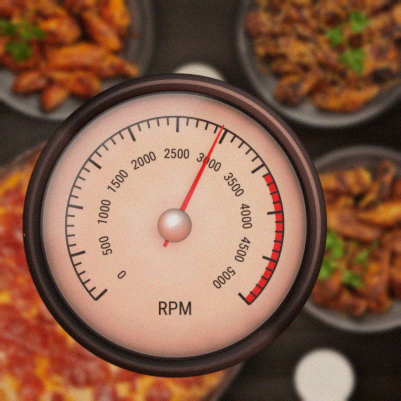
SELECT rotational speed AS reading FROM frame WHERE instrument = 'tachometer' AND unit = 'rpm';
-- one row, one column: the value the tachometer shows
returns 2950 rpm
